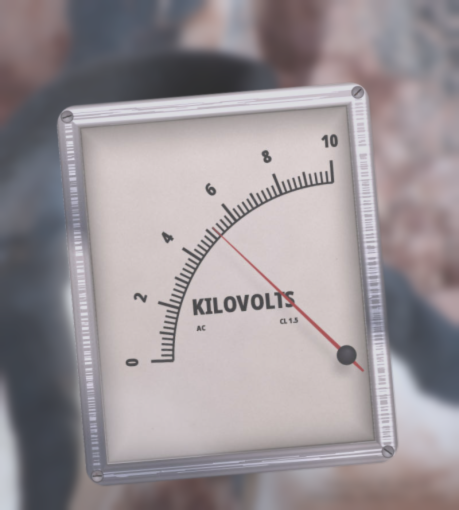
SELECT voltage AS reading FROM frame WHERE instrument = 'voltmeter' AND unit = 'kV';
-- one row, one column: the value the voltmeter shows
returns 5.2 kV
